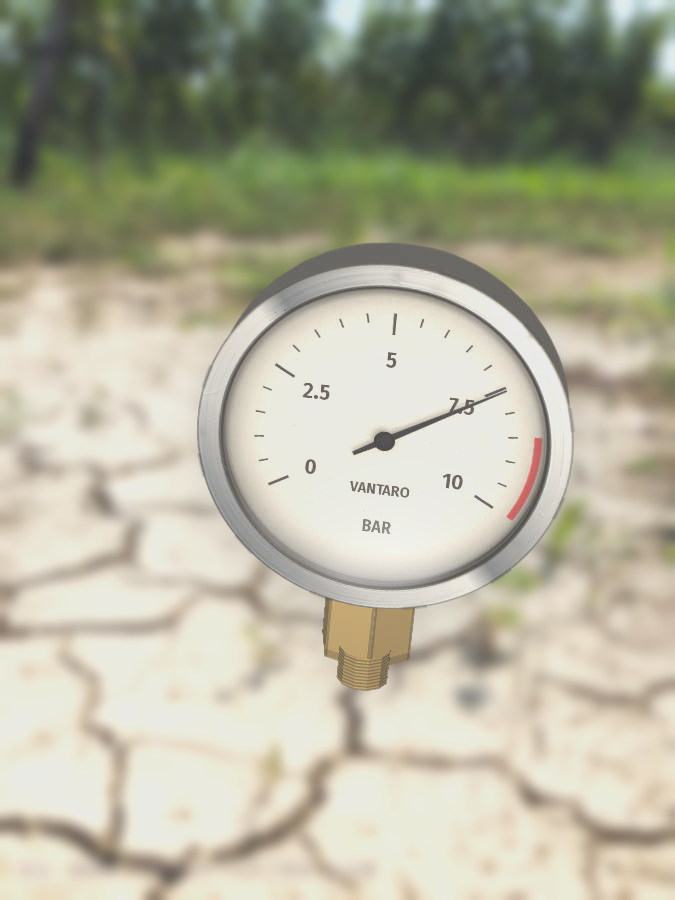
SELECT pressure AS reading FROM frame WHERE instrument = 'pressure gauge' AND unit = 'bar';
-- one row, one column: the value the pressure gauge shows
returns 7.5 bar
